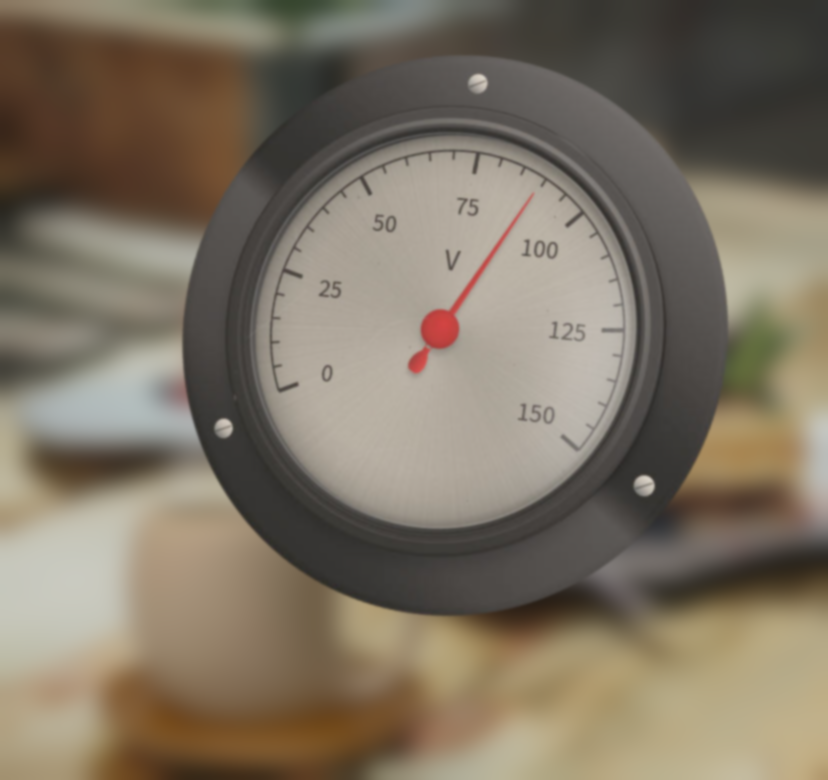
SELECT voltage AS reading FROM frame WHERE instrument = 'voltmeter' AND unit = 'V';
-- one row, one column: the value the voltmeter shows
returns 90 V
